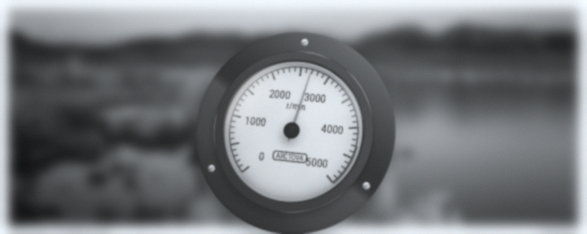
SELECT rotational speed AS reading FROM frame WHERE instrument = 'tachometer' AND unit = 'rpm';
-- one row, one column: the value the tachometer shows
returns 2700 rpm
